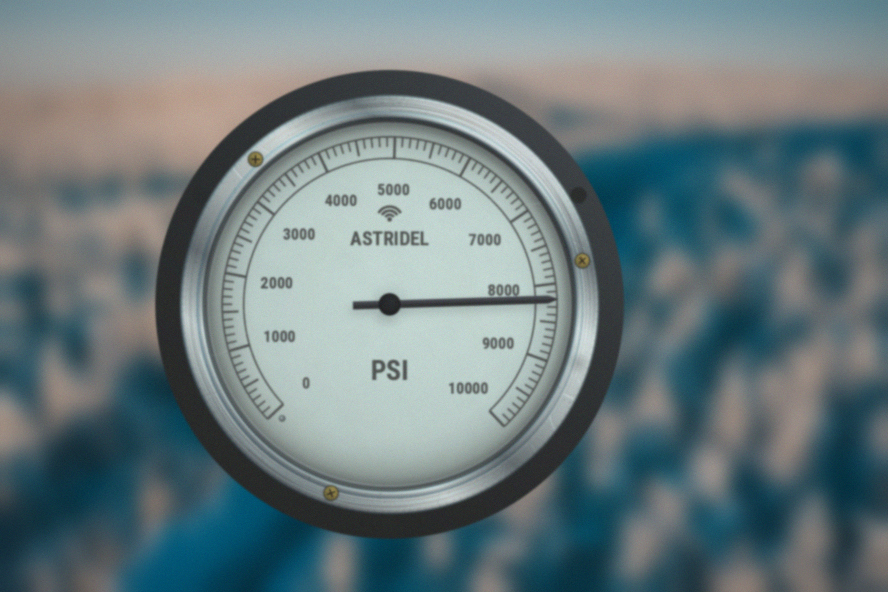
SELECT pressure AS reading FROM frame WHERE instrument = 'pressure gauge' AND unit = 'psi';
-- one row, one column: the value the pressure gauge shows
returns 8200 psi
